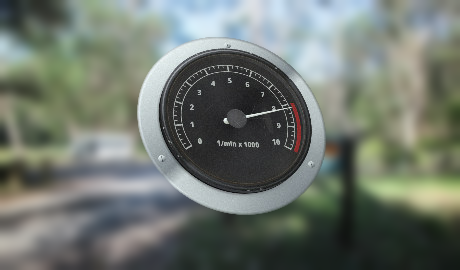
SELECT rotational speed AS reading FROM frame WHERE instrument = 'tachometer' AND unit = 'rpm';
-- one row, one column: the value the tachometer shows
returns 8200 rpm
